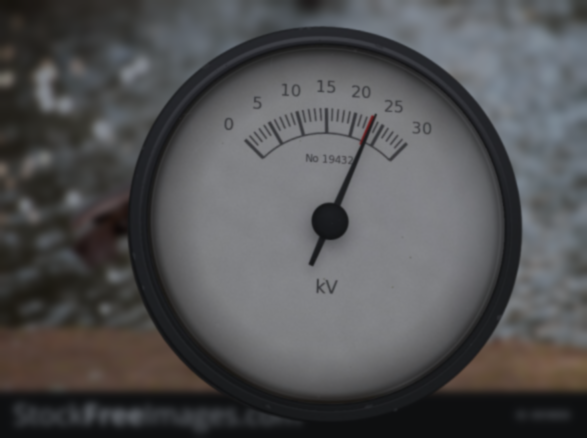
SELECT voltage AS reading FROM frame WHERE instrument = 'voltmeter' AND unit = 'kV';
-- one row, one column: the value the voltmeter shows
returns 23 kV
